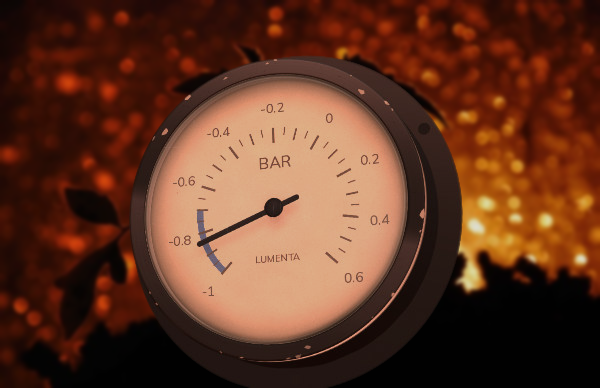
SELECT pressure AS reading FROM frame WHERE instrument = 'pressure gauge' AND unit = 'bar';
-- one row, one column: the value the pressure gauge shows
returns -0.85 bar
